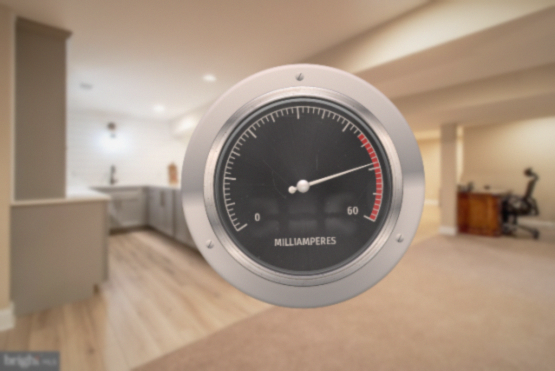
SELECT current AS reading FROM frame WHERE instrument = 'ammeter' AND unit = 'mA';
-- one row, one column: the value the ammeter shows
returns 49 mA
